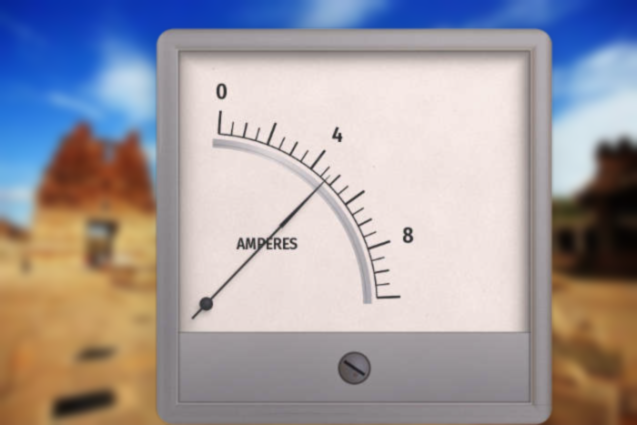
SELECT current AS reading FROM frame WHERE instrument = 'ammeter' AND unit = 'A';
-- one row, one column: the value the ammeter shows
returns 4.75 A
